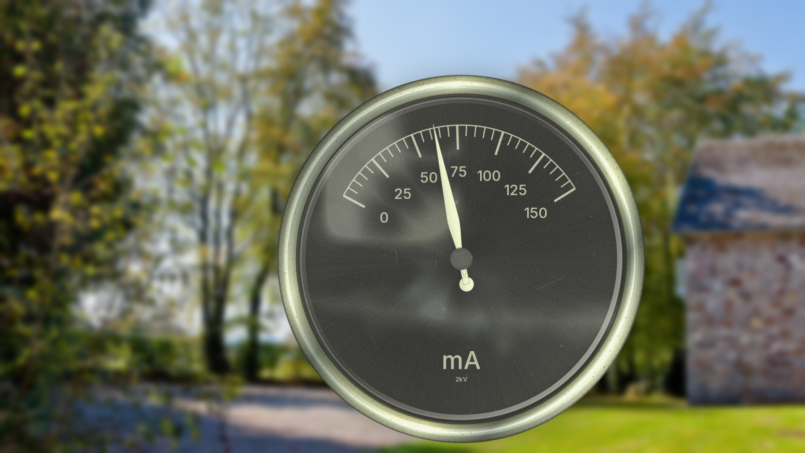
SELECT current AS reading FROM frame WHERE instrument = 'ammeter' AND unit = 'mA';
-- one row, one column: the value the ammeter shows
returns 62.5 mA
